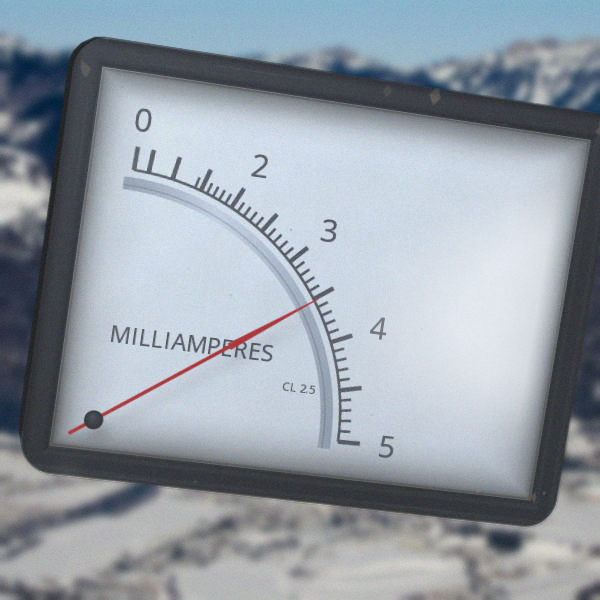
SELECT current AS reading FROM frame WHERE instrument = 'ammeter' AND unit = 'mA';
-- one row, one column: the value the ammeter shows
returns 3.5 mA
